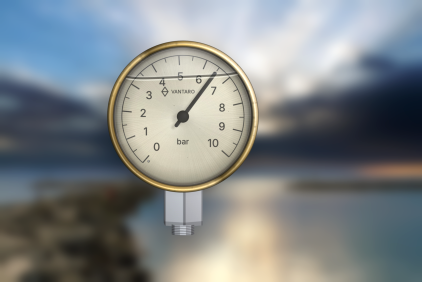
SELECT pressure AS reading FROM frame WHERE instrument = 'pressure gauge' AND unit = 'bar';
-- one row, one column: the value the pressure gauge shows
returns 6.5 bar
